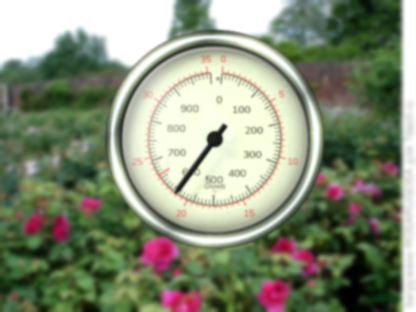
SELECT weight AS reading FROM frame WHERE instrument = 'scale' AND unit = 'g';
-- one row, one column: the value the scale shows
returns 600 g
